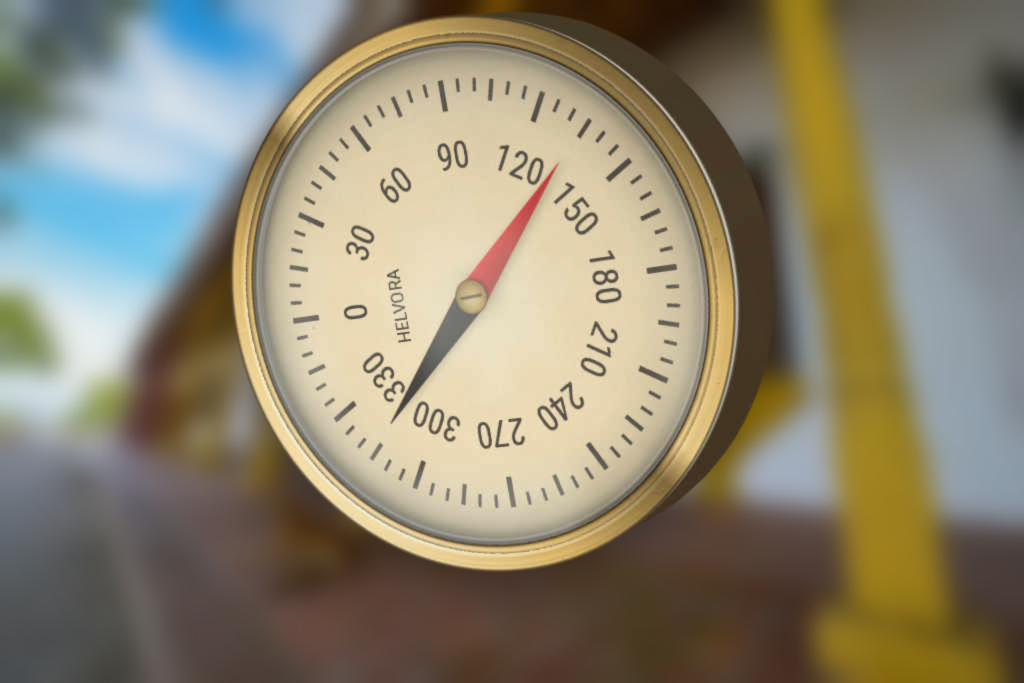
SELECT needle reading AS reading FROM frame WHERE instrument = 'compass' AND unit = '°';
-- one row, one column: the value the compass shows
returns 135 °
